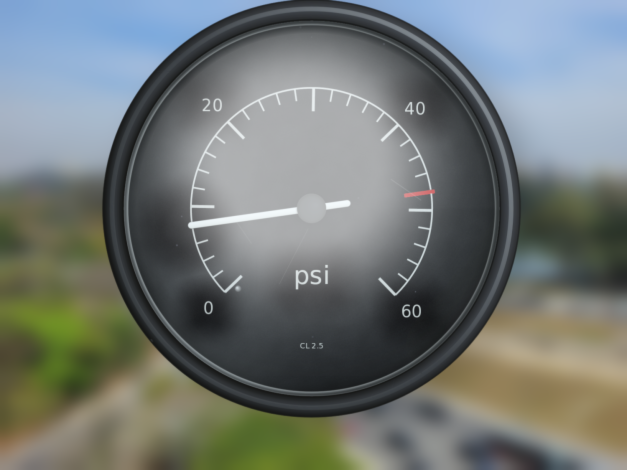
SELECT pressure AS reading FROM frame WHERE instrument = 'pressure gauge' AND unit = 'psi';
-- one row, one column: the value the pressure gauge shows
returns 8 psi
